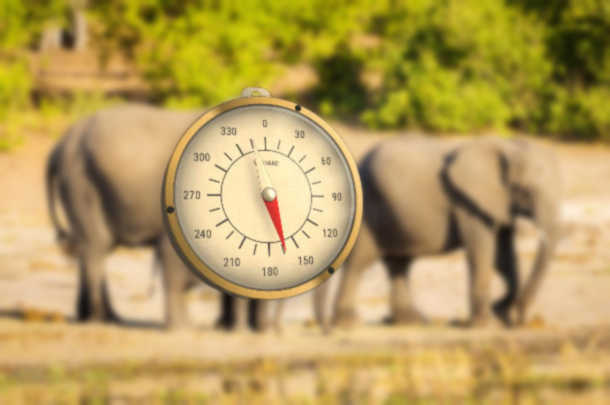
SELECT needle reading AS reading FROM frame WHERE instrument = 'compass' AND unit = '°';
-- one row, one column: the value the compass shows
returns 165 °
